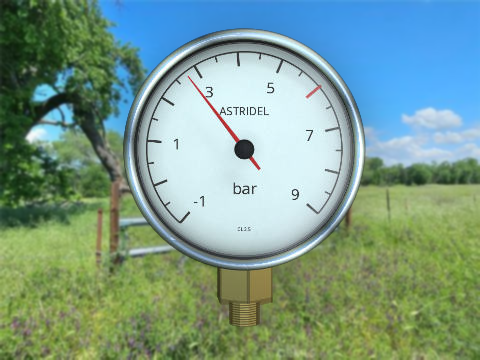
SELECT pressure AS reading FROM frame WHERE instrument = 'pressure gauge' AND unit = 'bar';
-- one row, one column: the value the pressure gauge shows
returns 2.75 bar
